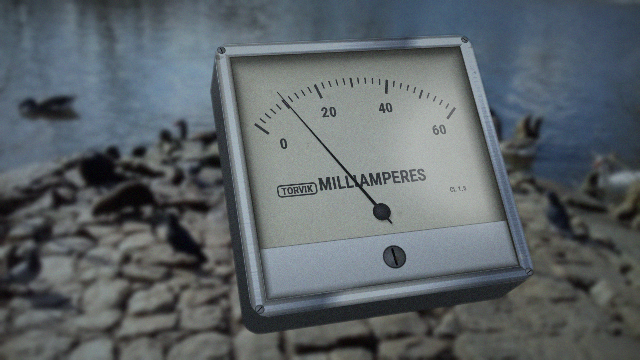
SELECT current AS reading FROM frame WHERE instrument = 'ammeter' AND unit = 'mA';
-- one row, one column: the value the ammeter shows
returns 10 mA
